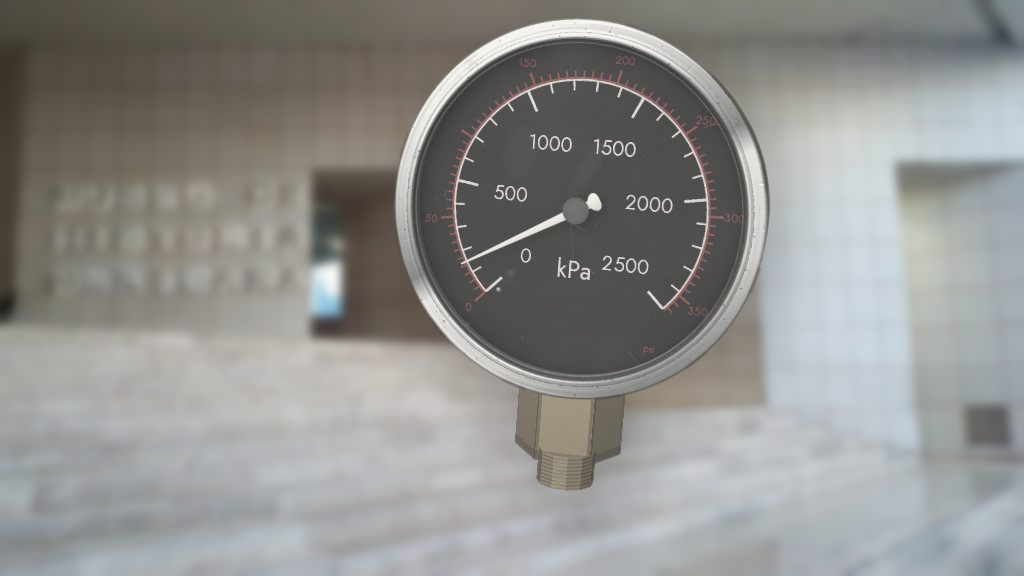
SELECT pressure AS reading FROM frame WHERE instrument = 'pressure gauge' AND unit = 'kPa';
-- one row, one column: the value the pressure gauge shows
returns 150 kPa
